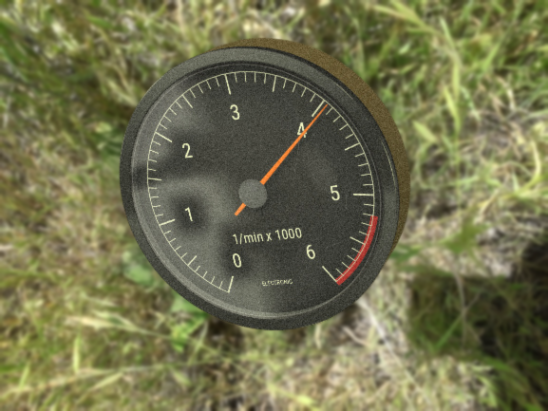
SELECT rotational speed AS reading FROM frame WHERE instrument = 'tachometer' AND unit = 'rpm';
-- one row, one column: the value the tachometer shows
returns 4050 rpm
